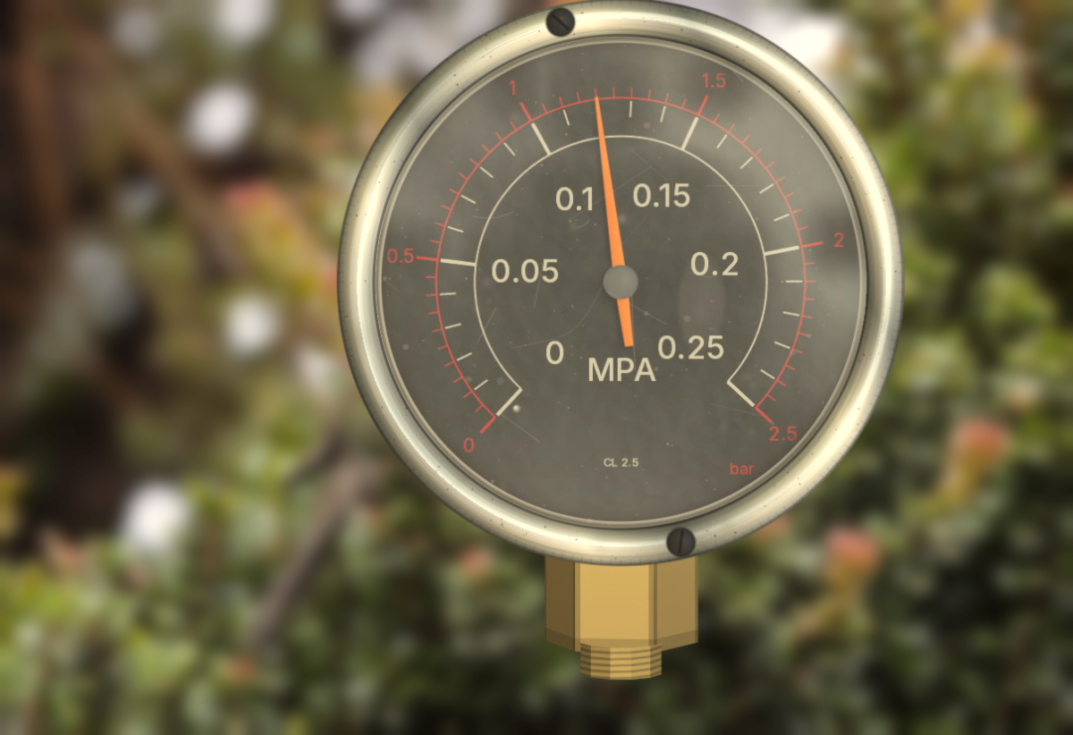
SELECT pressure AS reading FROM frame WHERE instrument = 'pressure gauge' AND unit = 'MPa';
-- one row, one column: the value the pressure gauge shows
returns 0.12 MPa
